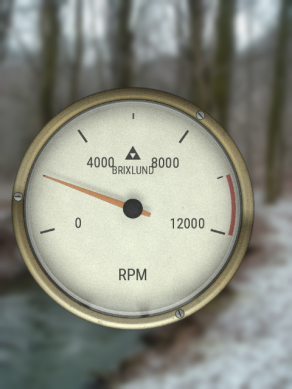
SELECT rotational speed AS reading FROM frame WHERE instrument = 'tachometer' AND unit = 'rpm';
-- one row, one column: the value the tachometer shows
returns 2000 rpm
